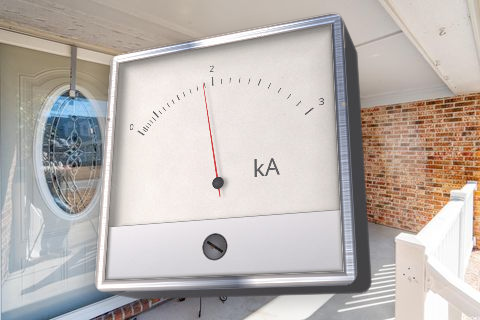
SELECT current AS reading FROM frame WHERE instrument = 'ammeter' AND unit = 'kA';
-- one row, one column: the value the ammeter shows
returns 1.9 kA
